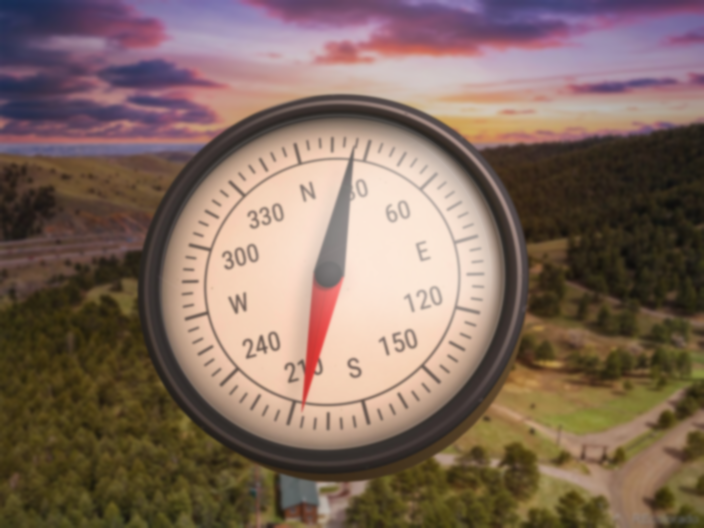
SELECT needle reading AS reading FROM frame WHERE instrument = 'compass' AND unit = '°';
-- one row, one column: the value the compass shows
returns 205 °
